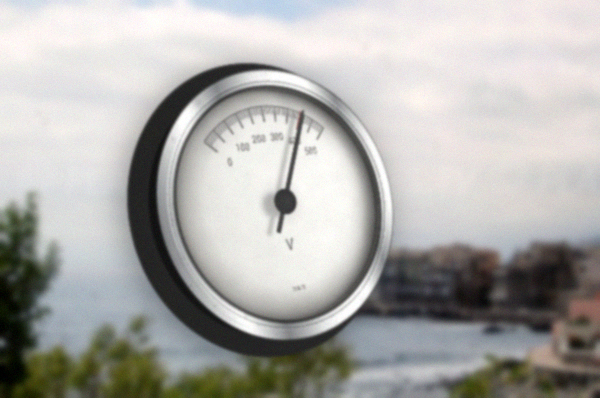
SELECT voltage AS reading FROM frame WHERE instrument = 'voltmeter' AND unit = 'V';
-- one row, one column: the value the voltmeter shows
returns 400 V
